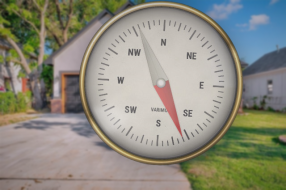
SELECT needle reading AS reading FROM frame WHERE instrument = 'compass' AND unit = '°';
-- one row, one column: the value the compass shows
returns 155 °
